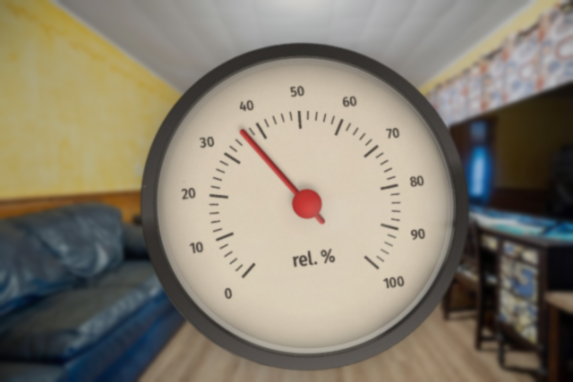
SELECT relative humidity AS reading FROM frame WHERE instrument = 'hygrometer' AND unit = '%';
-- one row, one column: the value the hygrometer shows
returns 36 %
